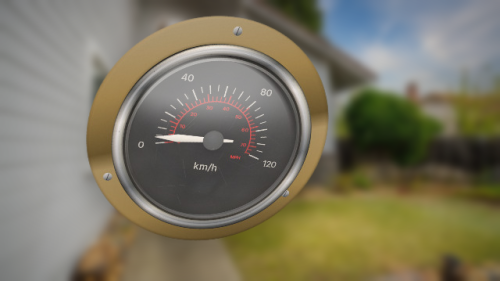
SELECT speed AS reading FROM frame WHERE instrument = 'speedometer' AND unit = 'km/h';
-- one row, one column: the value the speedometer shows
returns 5 km/h
